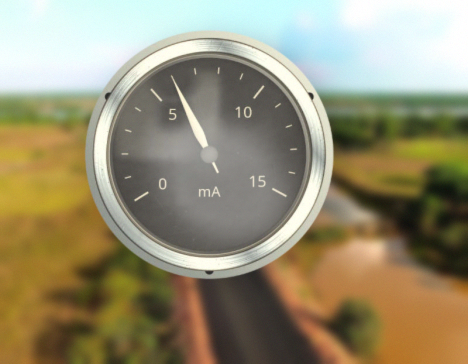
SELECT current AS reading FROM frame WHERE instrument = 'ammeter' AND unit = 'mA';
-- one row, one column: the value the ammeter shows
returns 6 mA
